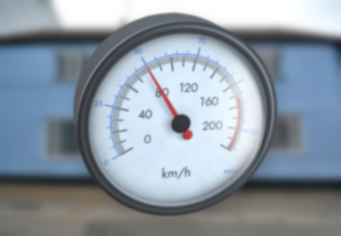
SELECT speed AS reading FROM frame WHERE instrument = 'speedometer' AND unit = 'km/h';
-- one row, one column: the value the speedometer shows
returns 80 km/h
